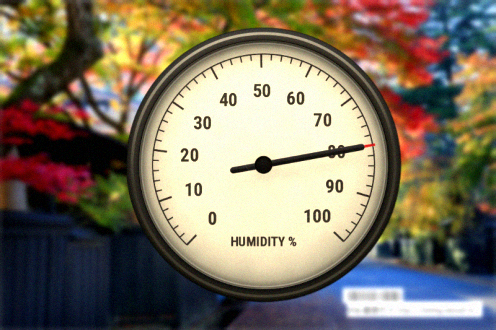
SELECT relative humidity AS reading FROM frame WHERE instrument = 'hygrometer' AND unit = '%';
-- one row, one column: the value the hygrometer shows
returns 80 %
